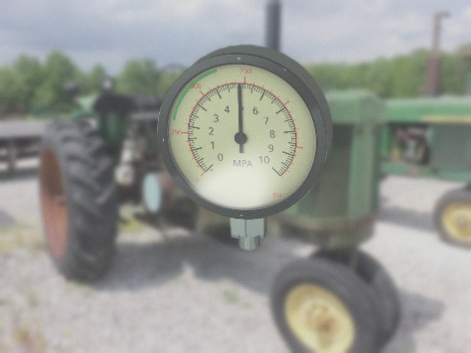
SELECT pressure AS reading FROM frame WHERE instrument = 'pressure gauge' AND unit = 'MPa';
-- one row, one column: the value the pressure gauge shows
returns 5 MPa
